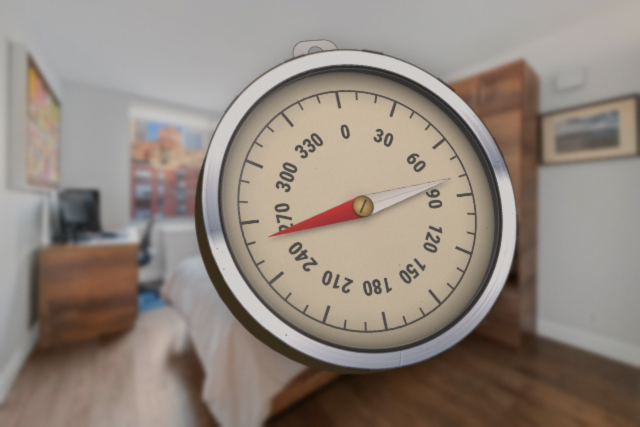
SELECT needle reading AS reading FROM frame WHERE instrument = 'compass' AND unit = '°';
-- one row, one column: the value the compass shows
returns 260 °
